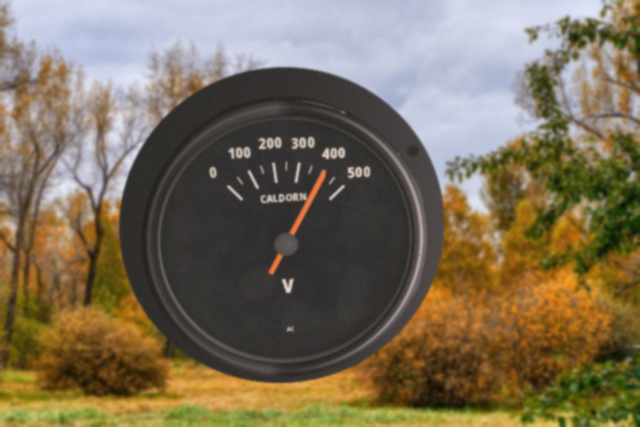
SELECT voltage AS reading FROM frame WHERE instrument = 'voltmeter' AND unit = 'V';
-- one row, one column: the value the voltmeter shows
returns 400 V
